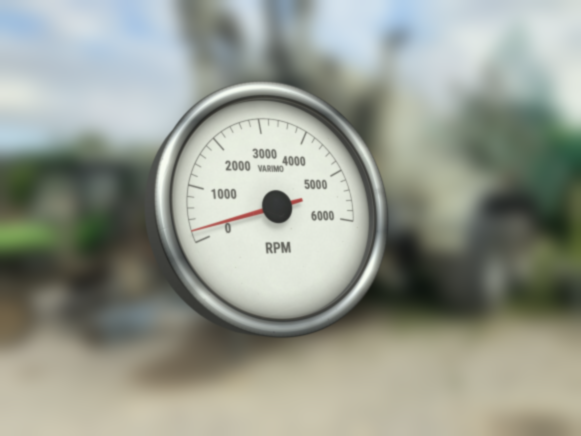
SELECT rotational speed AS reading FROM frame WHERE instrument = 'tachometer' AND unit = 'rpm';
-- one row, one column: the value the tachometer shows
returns 200 rpm
